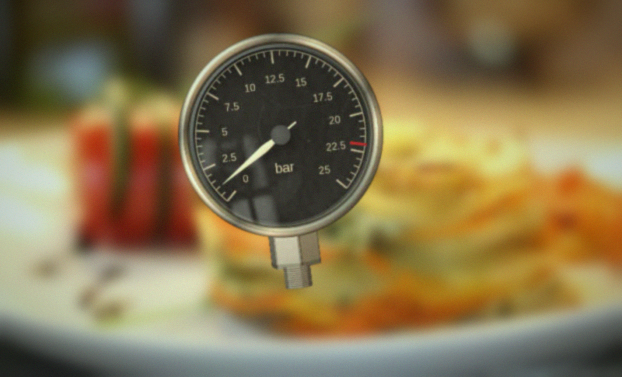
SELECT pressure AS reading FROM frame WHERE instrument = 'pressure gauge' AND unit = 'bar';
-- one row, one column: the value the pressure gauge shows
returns 1 bar
